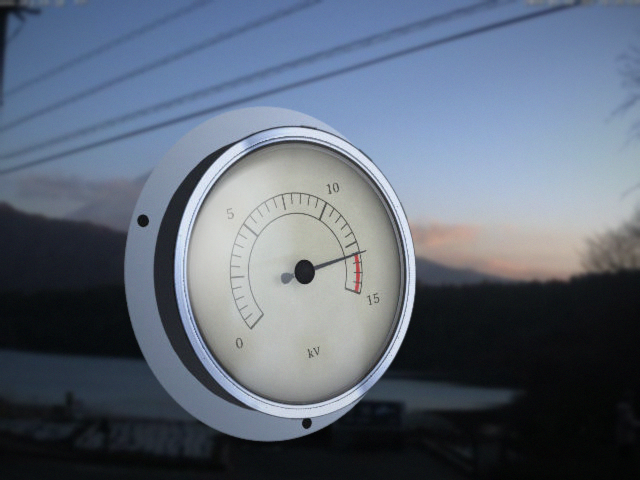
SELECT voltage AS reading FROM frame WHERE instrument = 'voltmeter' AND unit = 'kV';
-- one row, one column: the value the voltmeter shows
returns 13 kV
